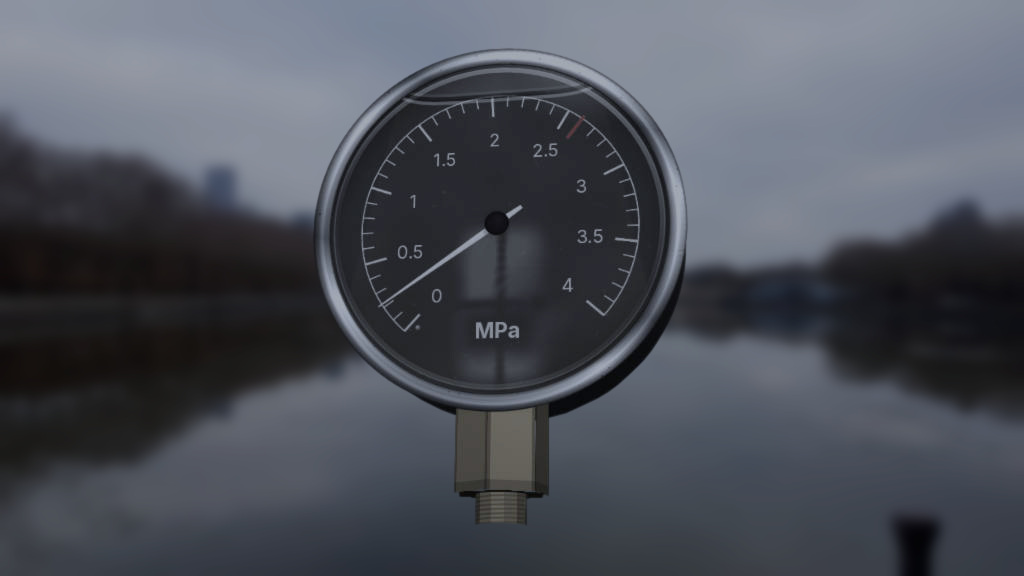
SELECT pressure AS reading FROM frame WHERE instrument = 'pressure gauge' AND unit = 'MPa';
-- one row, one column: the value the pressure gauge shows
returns 0.2 MPa
